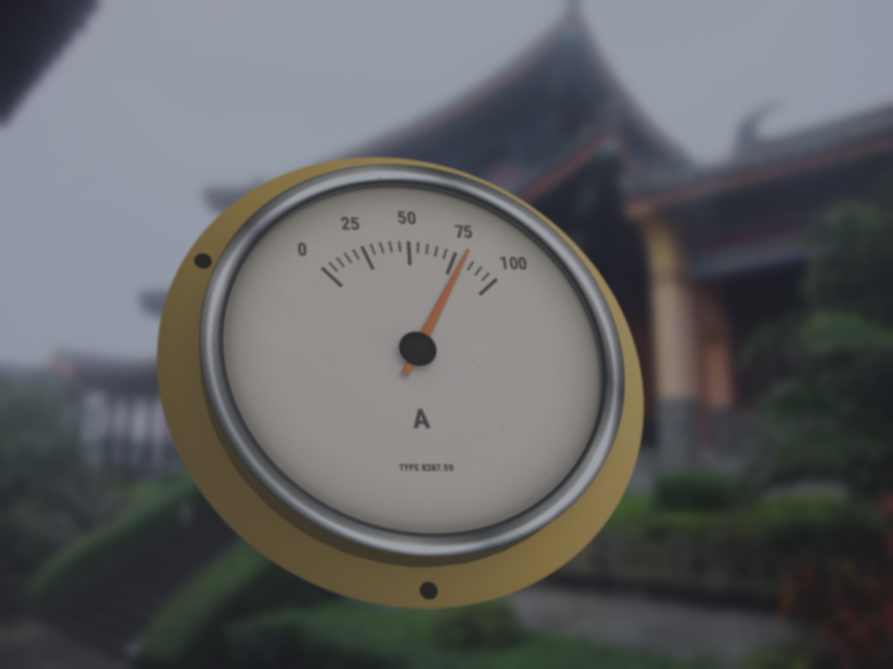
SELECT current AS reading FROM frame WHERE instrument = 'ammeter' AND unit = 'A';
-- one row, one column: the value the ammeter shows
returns 80 A
